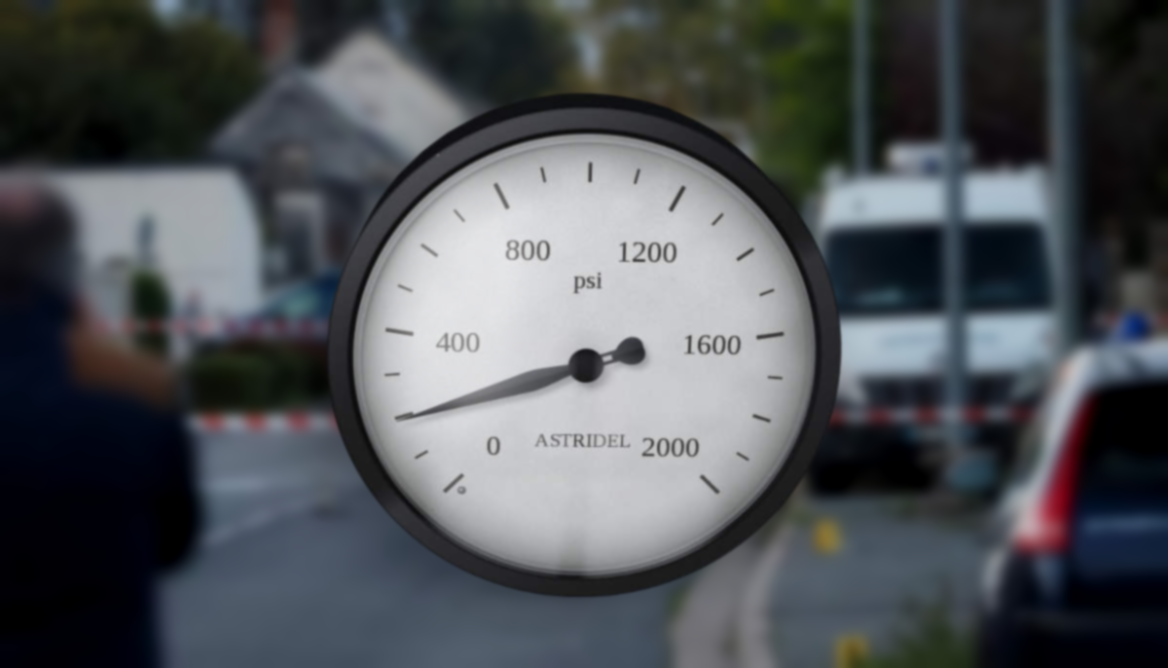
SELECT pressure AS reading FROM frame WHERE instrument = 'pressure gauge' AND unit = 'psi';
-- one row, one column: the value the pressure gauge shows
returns 200 psi
